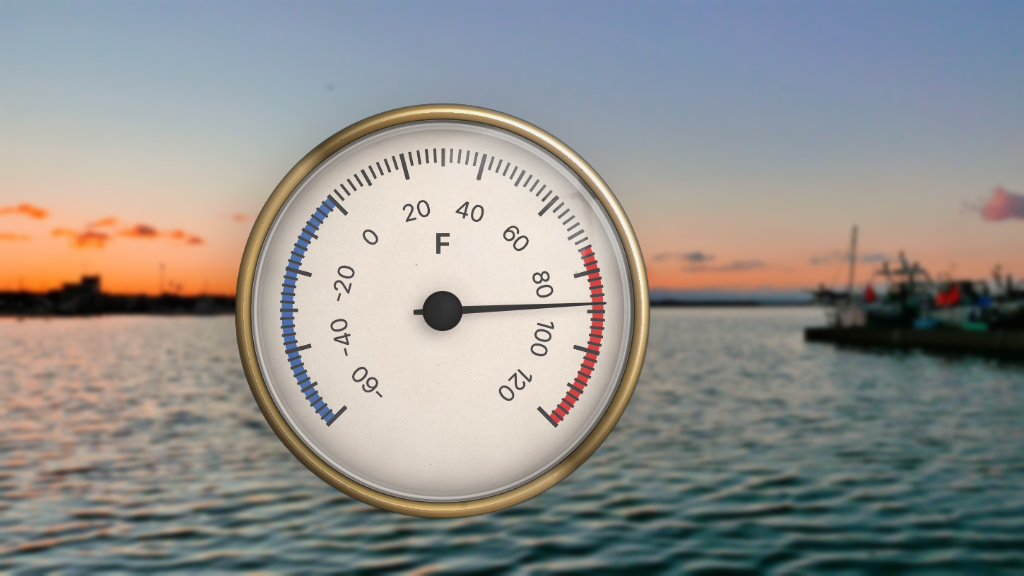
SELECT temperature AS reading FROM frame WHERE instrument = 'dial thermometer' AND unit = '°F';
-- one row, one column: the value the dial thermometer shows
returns 88 °F
